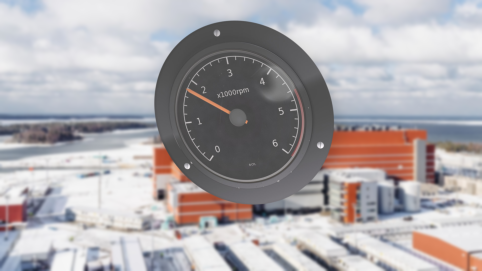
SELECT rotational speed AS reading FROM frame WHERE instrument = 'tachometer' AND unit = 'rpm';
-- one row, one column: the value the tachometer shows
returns 1800 rpm
